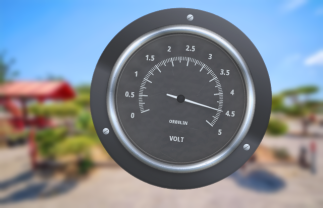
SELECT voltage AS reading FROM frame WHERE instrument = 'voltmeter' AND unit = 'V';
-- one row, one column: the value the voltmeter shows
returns 4.5 V
